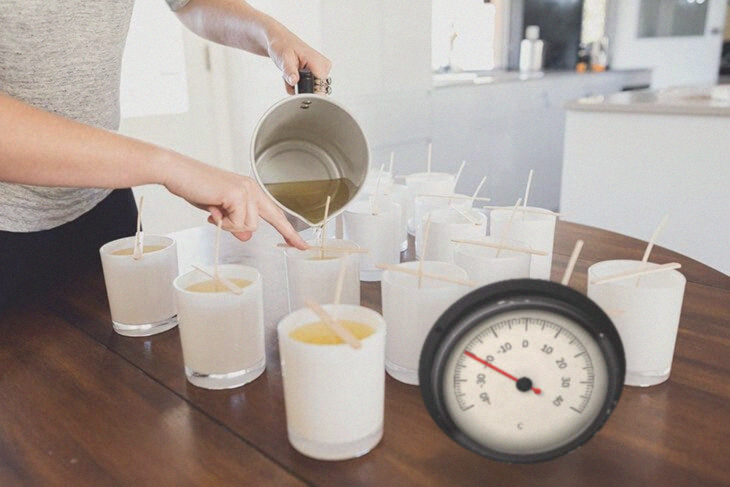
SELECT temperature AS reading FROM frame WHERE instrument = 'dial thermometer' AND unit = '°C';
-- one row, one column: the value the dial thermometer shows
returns -20 °C
